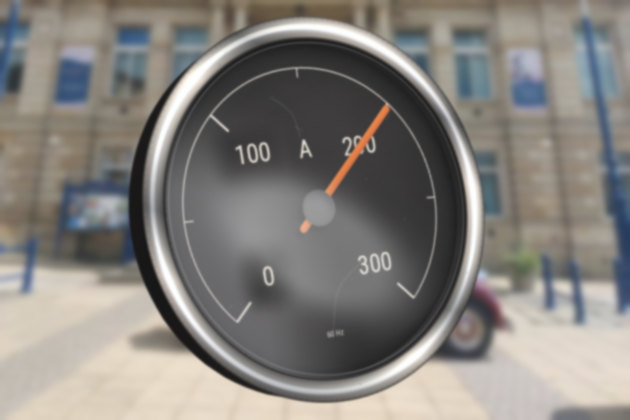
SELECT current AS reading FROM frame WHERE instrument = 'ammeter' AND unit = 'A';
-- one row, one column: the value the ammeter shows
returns 200 A
